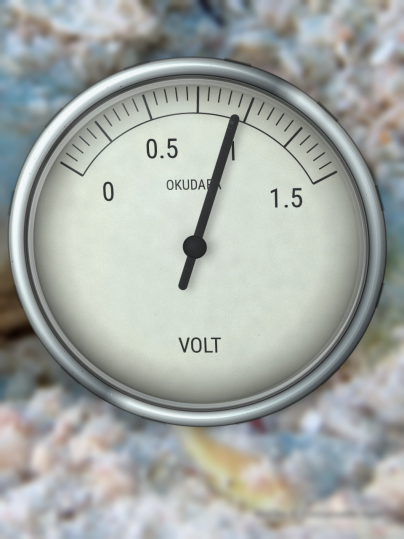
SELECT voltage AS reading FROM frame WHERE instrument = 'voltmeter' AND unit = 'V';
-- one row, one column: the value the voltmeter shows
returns 0.95 V
